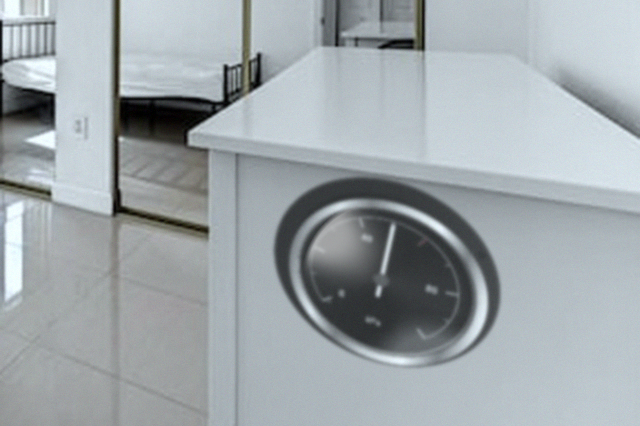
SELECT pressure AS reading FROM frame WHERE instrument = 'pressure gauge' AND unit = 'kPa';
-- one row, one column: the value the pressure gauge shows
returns 50 kPa
